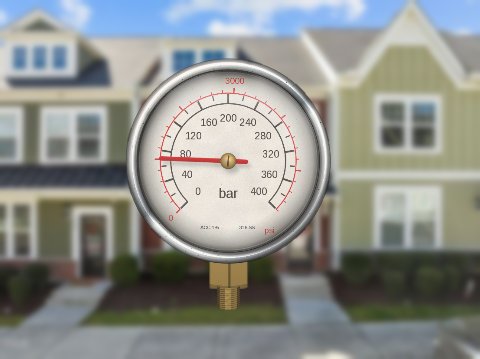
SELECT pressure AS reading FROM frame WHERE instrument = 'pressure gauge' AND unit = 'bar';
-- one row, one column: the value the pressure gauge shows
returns 70 bar
